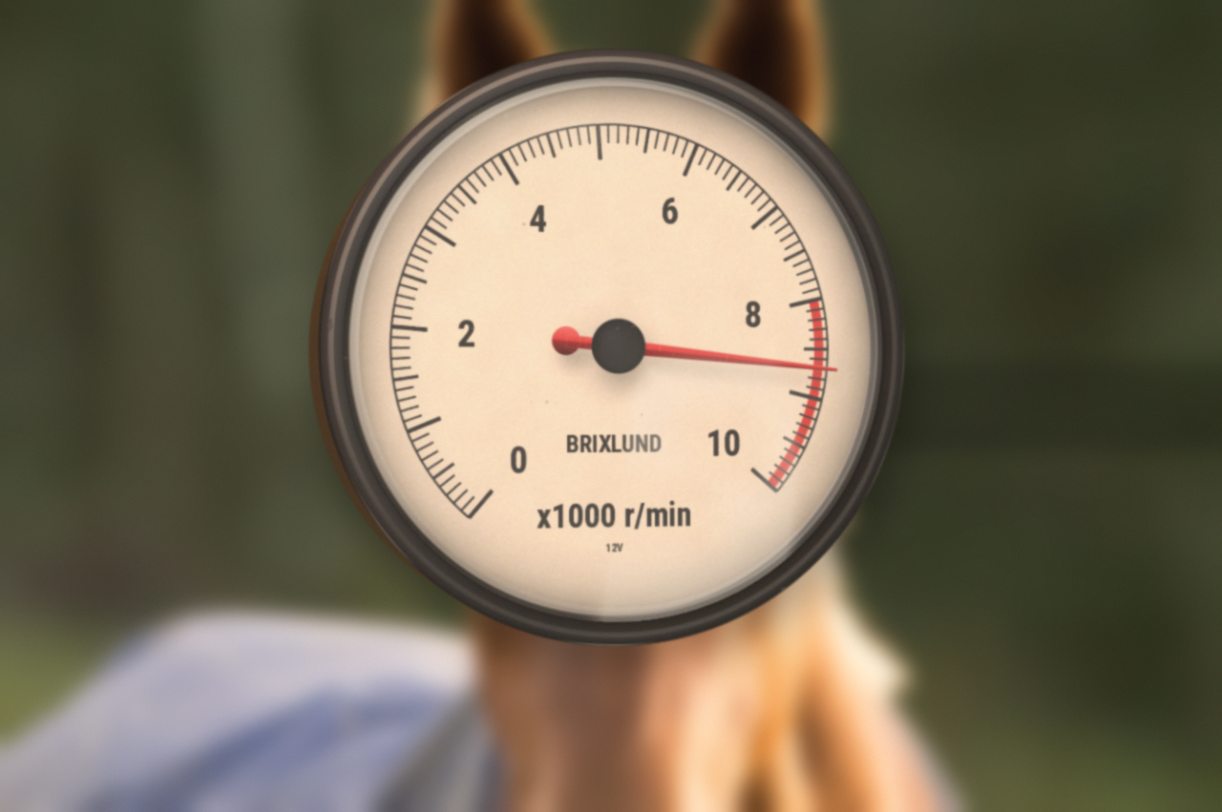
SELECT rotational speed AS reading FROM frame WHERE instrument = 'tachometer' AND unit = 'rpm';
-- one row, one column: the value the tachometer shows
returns 8700 rpm
